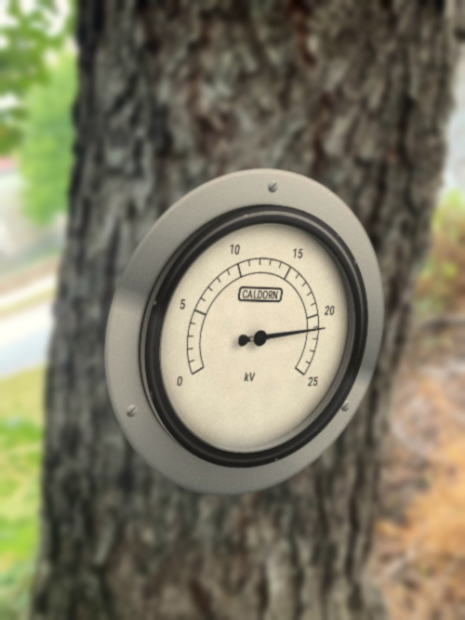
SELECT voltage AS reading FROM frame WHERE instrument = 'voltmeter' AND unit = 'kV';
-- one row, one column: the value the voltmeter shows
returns 21 kV
